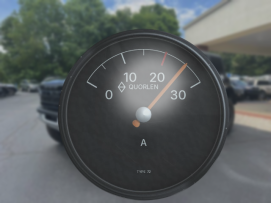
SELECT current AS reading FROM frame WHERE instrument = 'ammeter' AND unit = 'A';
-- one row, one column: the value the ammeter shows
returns 25 A
